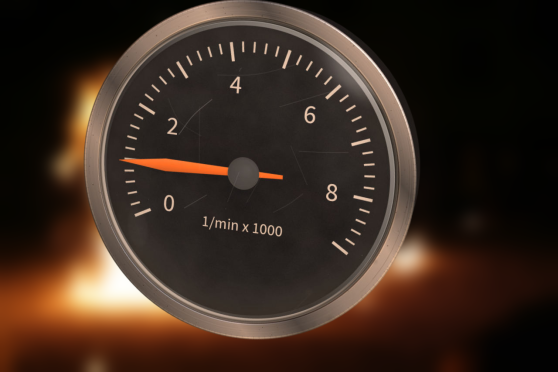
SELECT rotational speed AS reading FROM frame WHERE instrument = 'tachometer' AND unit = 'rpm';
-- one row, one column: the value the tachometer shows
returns 1000 rpm
